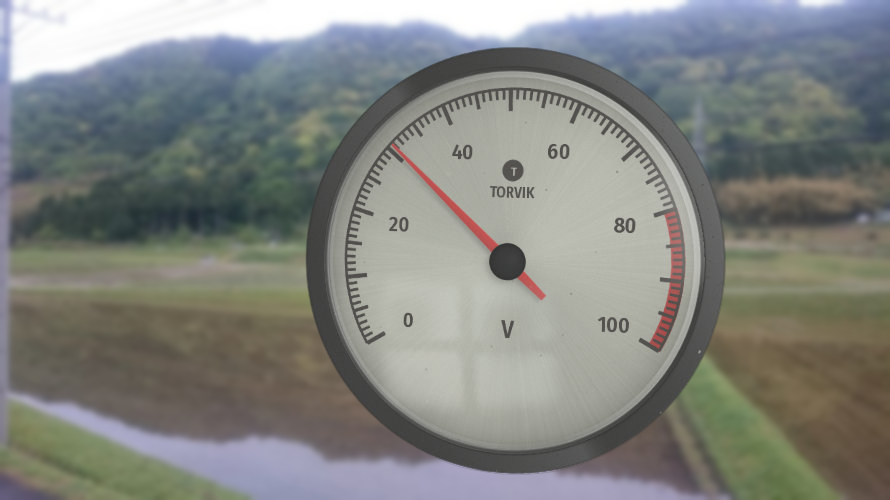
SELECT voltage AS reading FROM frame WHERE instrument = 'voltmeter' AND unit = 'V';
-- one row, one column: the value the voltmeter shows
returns 31 V
